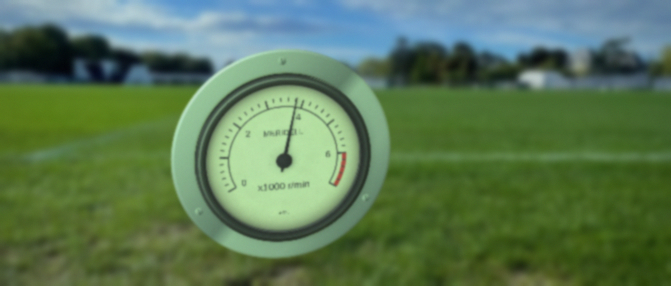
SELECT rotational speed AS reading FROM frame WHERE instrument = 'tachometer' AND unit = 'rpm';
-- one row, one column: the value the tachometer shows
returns 3800 rpm
